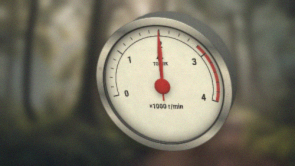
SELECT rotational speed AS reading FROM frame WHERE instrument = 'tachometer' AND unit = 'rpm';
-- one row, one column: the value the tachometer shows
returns 2000 rpm
